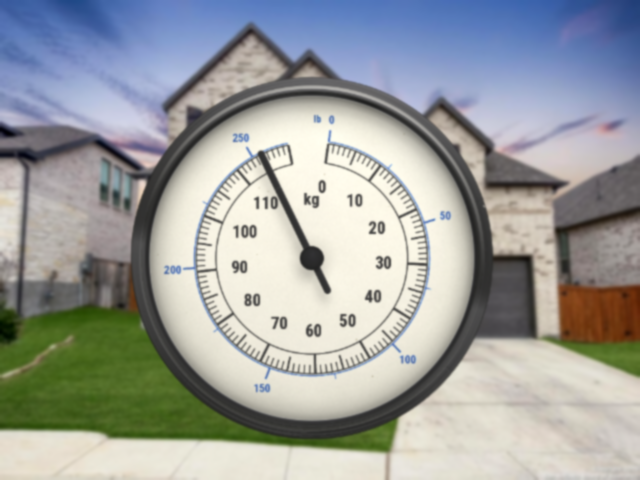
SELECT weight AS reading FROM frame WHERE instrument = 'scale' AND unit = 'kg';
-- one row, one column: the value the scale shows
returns 115 kg
